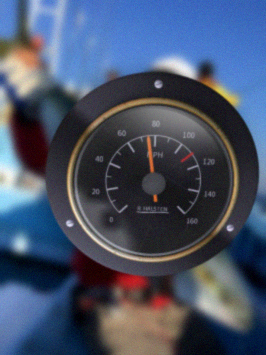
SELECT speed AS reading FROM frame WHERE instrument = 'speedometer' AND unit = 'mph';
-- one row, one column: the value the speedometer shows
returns 75 mph
